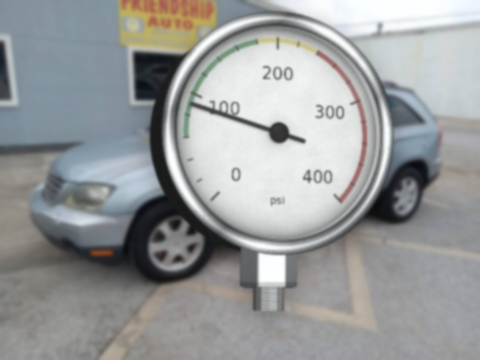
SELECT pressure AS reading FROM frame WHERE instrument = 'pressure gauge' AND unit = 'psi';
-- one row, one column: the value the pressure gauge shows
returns 90 psi
